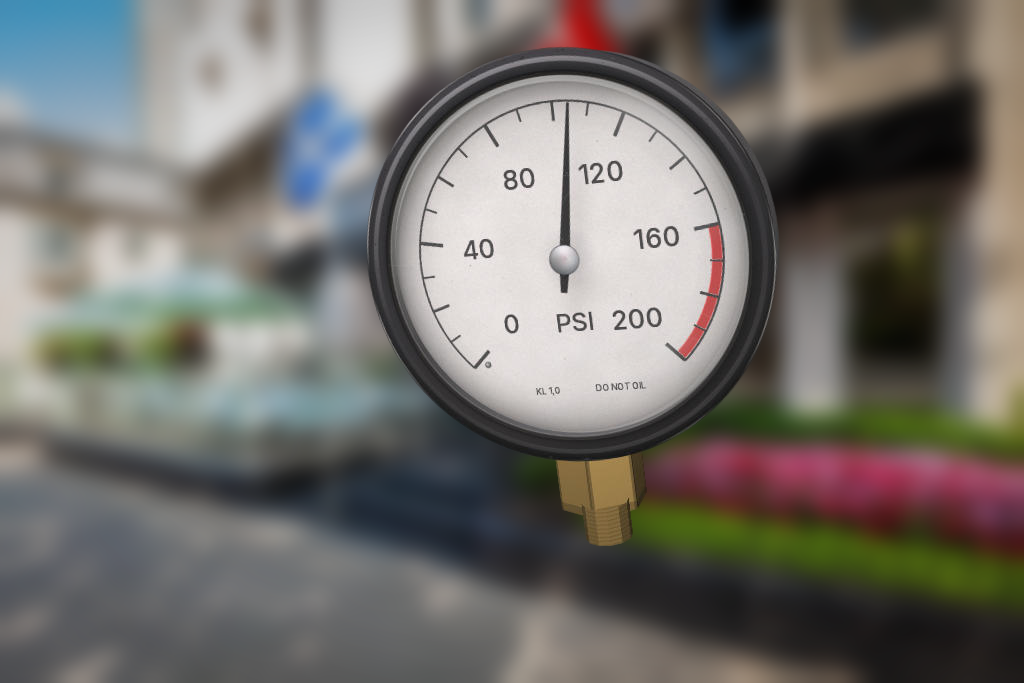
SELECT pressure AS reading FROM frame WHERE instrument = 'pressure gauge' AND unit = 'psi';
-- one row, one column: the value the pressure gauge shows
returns 105 psi
